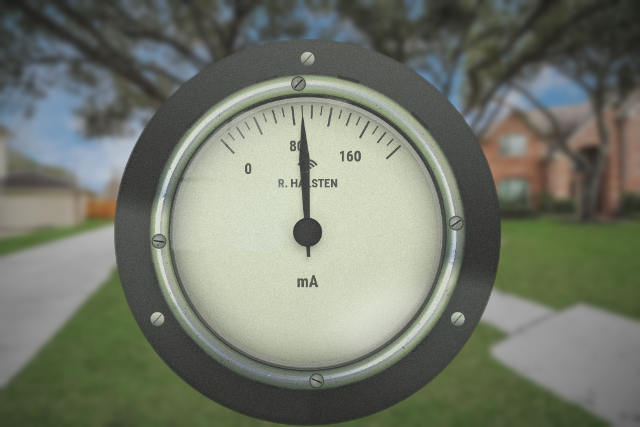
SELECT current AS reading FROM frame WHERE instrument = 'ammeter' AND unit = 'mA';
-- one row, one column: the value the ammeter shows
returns 90 mA
